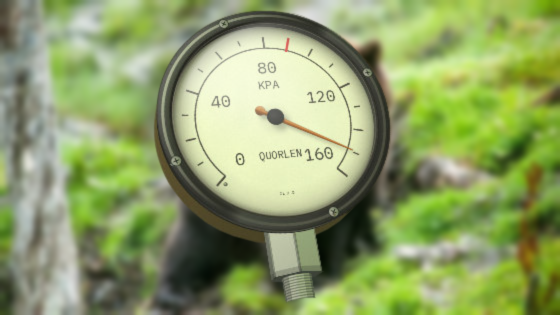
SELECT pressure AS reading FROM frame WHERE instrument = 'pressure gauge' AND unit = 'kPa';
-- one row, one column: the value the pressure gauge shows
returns 150 kPa
